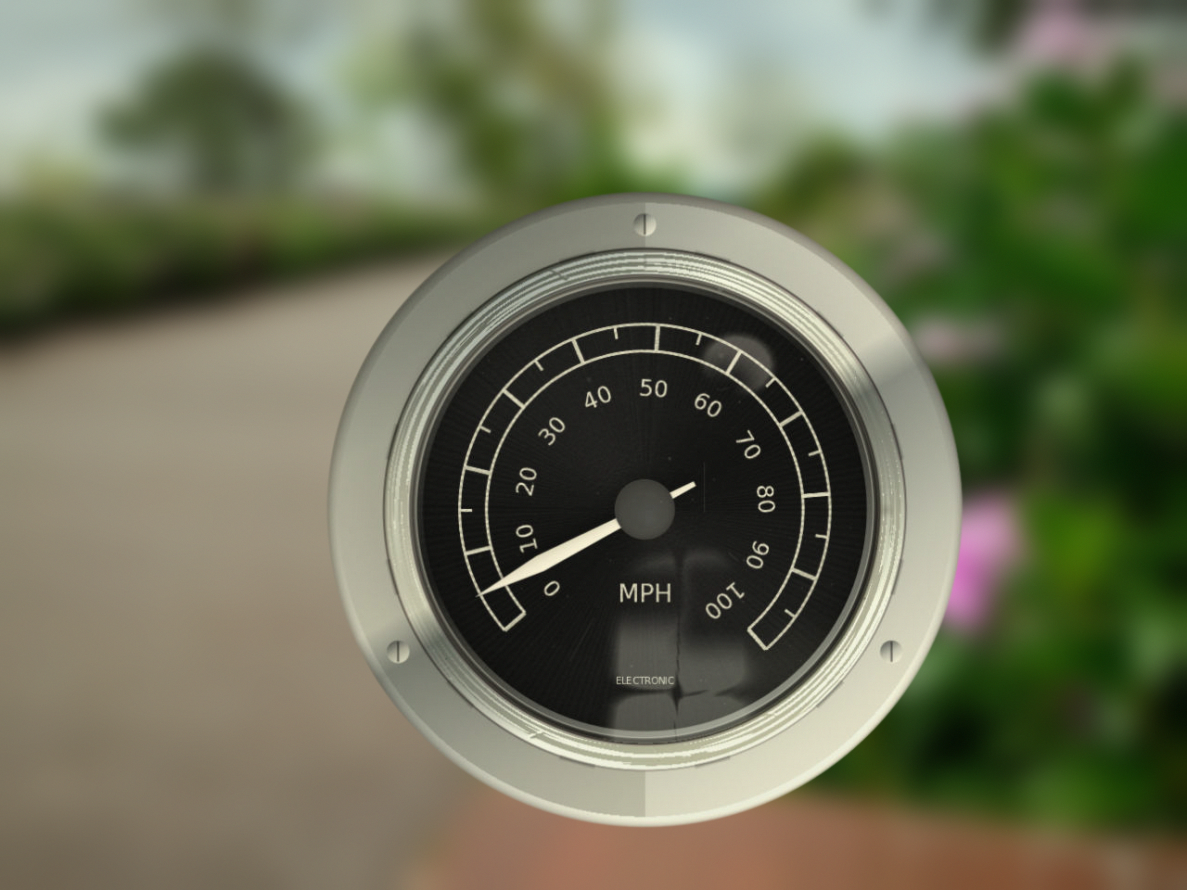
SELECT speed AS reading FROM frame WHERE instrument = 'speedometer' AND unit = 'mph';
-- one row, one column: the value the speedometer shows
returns 5 mph
